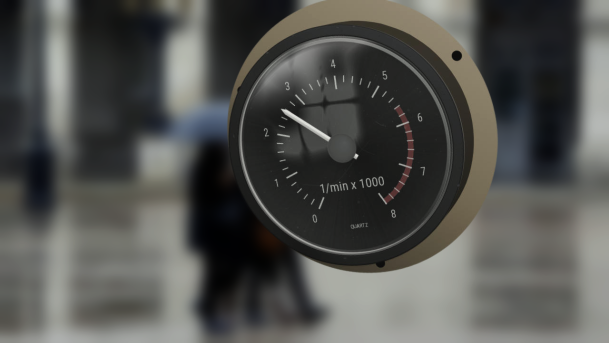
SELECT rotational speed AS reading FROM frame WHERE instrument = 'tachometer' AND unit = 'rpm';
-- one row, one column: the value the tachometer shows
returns 2600 rpm
